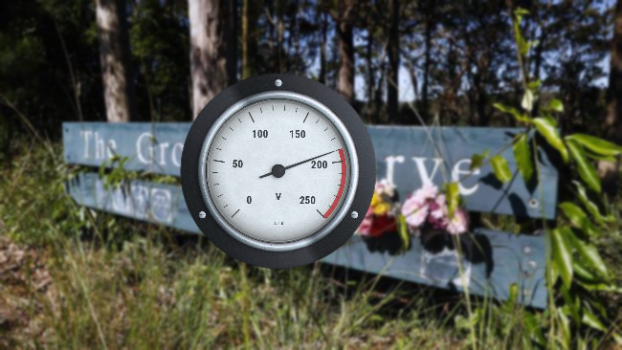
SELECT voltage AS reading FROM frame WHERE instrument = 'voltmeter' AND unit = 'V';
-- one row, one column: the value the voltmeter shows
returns 190 V
